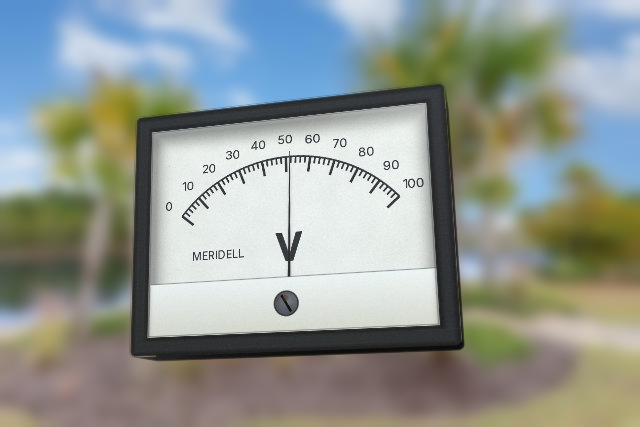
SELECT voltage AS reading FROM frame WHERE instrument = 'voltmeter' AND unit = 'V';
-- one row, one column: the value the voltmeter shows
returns 52 V
